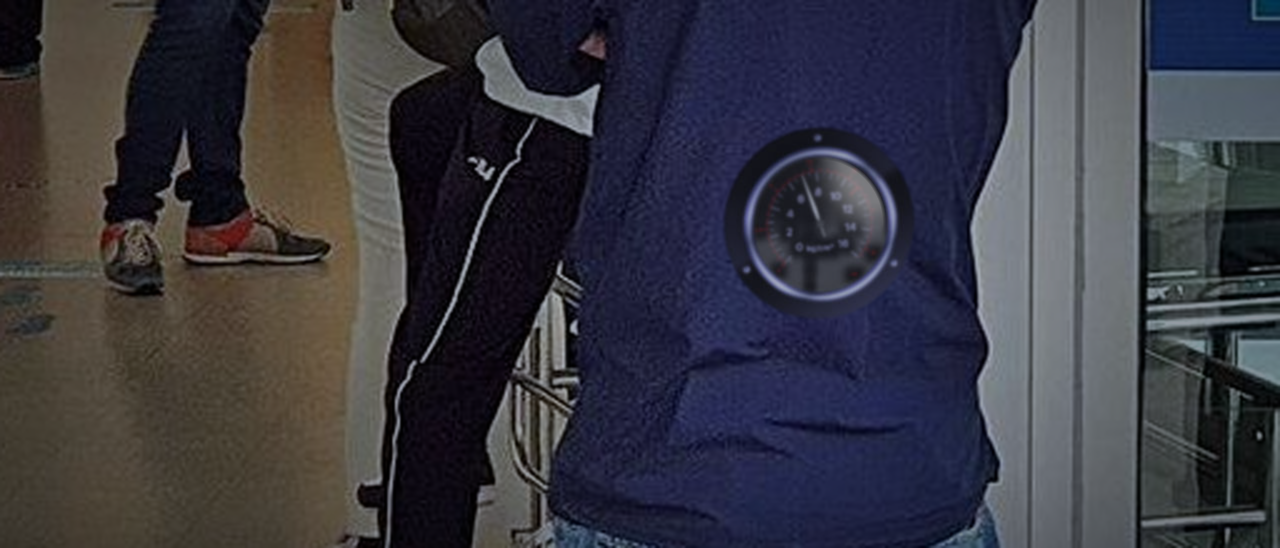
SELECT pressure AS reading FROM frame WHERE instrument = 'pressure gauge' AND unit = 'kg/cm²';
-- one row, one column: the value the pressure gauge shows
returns 7 kg/cm²
